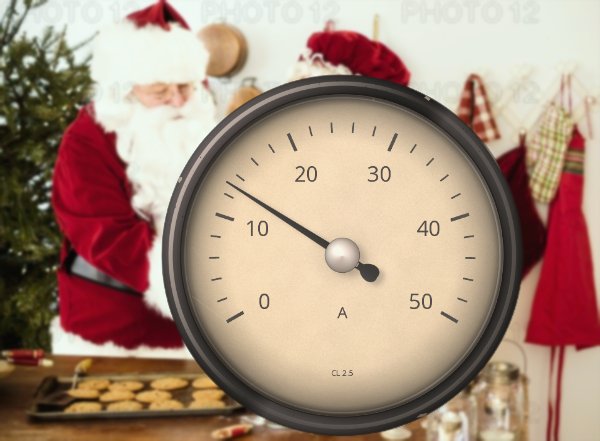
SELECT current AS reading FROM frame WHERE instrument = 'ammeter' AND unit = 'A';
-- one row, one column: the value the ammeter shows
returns 13 A
